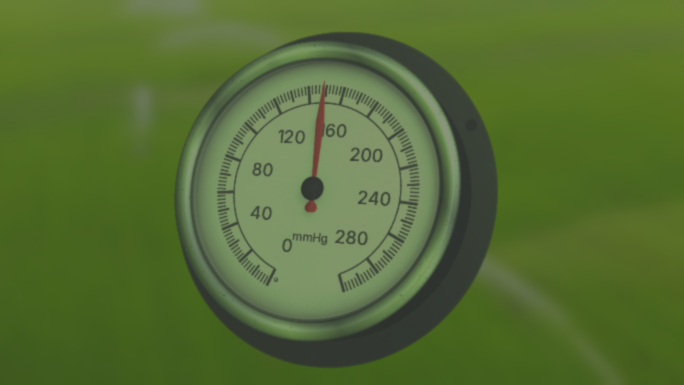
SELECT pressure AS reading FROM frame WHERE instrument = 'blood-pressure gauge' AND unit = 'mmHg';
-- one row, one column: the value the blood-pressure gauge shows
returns 150 mmHg
